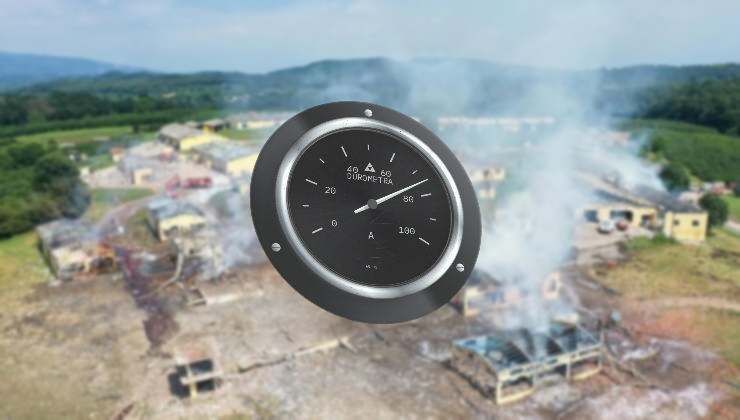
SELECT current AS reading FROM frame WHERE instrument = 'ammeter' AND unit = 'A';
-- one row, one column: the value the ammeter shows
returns 75 A
